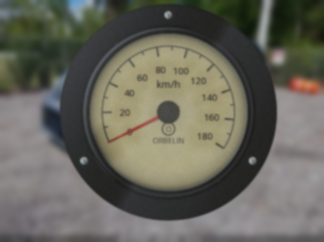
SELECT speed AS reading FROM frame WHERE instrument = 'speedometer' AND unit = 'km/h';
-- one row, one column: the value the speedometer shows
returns 0 km/h
